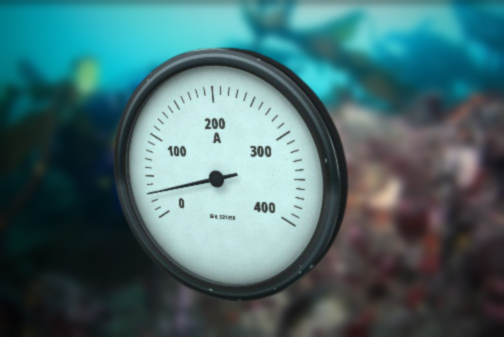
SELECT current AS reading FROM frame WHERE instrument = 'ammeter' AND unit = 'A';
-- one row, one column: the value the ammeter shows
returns 30 A
